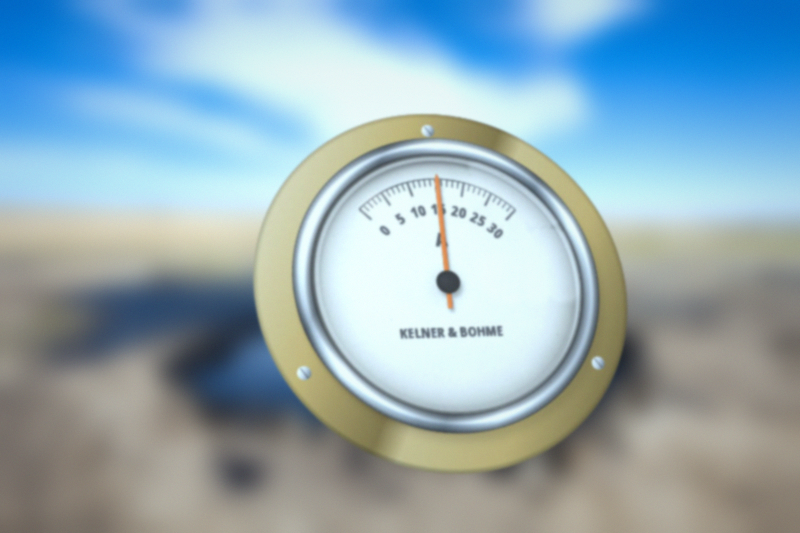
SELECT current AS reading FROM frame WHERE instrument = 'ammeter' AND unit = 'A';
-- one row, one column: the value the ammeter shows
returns 15 A
